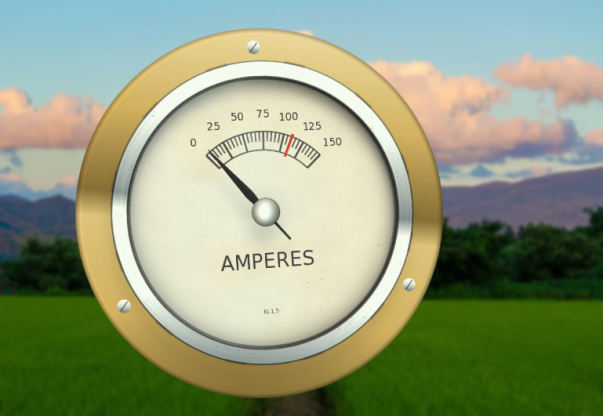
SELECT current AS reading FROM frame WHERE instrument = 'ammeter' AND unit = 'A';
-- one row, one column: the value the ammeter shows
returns 5 A
